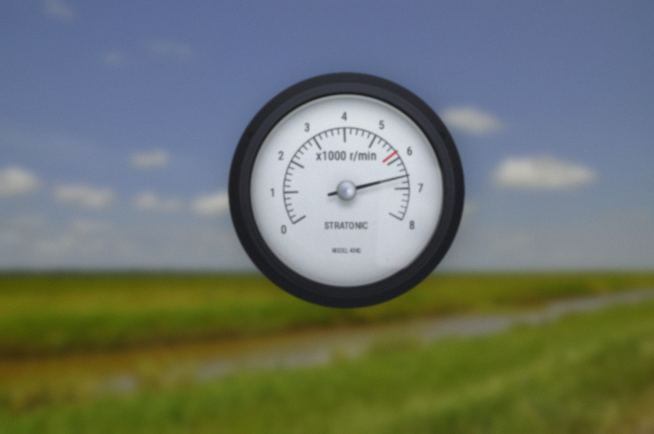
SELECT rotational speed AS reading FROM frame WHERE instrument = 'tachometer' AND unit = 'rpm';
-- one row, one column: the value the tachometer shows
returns 6600 rpm
